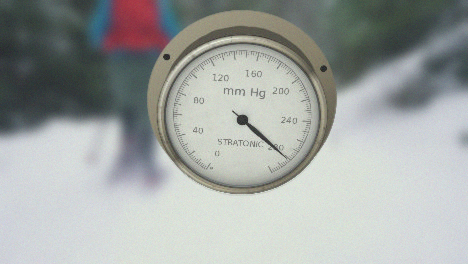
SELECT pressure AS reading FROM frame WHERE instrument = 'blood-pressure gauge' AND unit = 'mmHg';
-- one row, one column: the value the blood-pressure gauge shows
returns 280 mmHg
